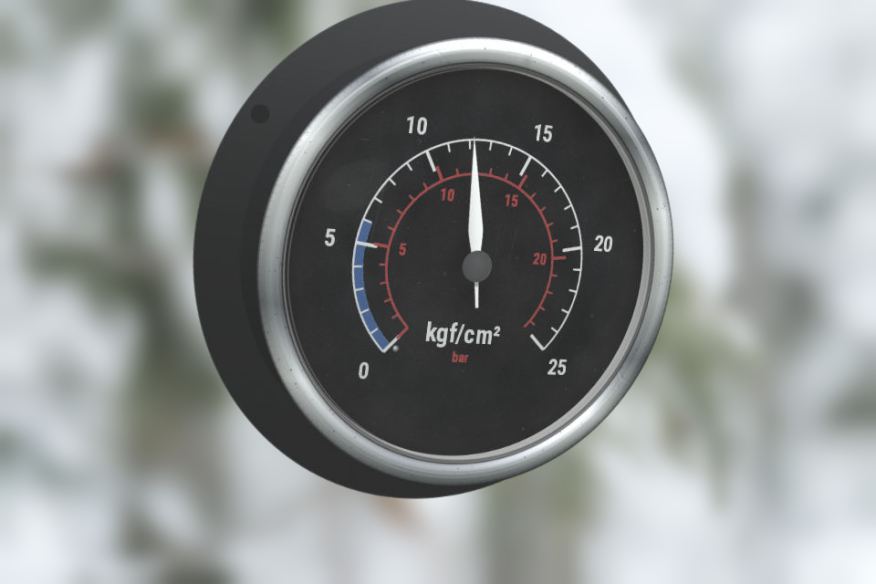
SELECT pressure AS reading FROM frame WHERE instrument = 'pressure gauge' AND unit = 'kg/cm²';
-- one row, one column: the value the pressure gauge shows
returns 12 kg/cm²
